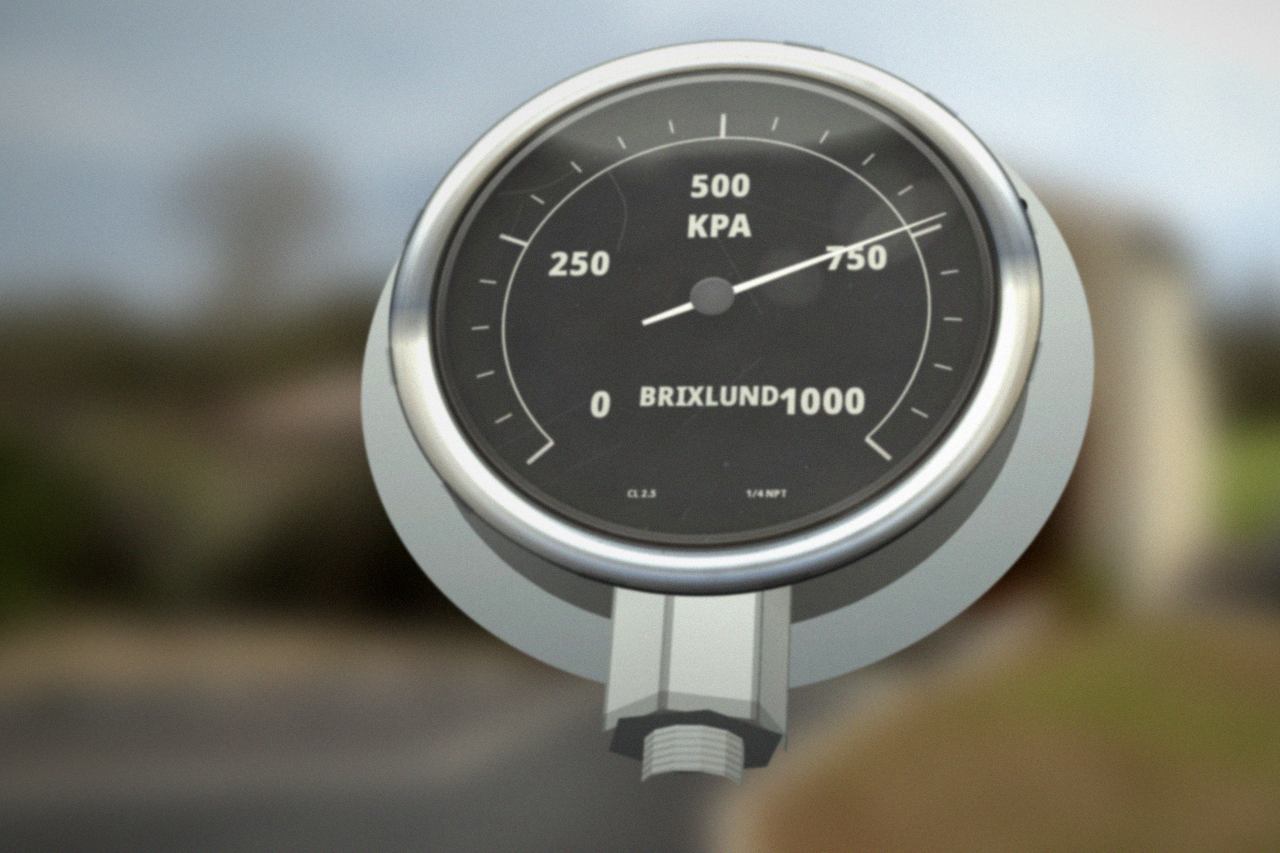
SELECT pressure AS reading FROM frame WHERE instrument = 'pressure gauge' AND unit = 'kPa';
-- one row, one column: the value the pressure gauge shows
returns 750 kPa
